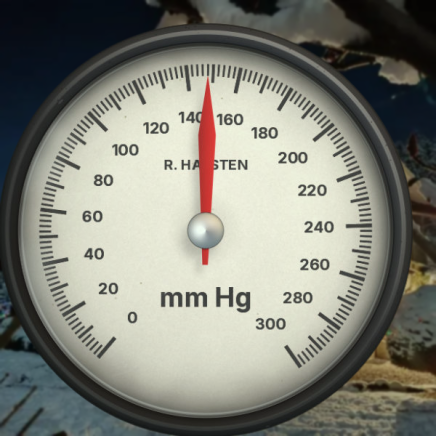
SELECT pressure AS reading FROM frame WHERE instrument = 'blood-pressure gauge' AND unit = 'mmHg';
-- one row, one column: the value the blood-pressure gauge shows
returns 148 mmHg
